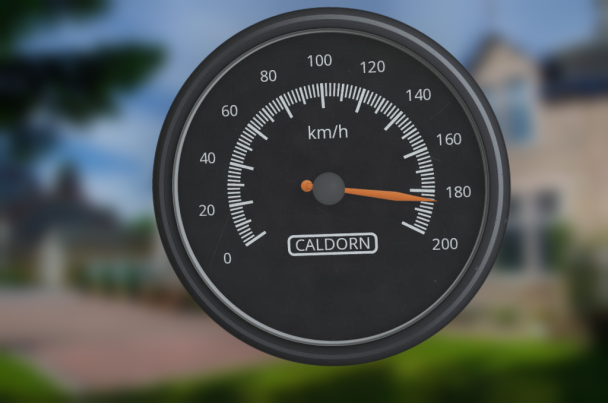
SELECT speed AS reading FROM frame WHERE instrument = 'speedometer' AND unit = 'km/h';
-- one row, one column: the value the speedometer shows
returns 184 km/h
